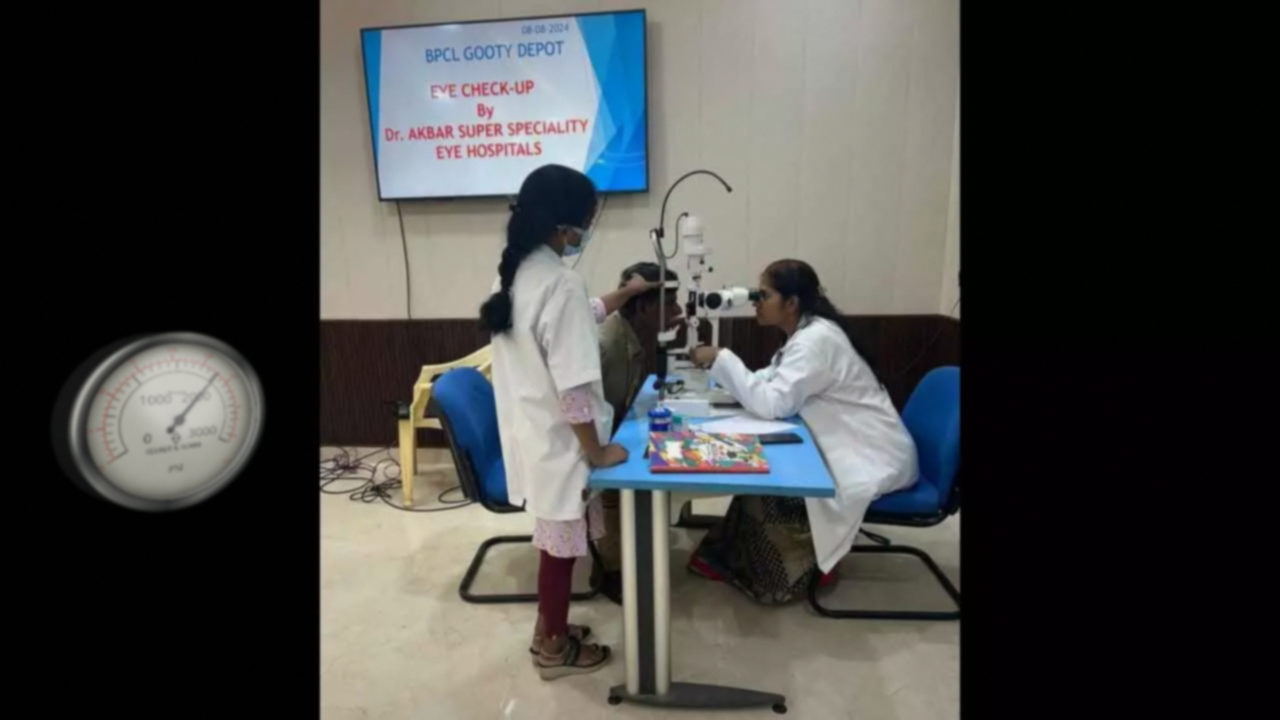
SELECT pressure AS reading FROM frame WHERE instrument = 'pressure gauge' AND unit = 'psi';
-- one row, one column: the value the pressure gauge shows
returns 2000 psi
